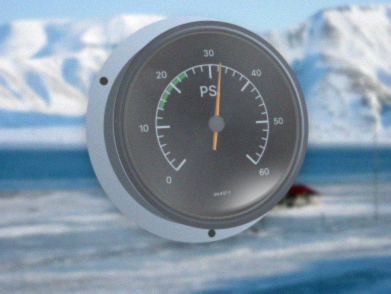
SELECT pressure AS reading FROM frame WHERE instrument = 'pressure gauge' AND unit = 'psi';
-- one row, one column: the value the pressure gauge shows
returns 32 psi
